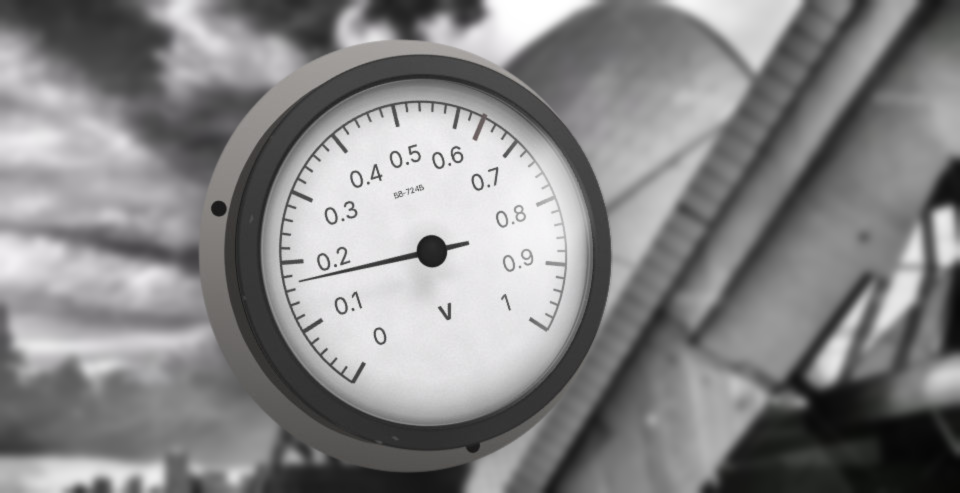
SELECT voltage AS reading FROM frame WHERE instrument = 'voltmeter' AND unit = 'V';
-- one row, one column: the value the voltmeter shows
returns 0.17 V
